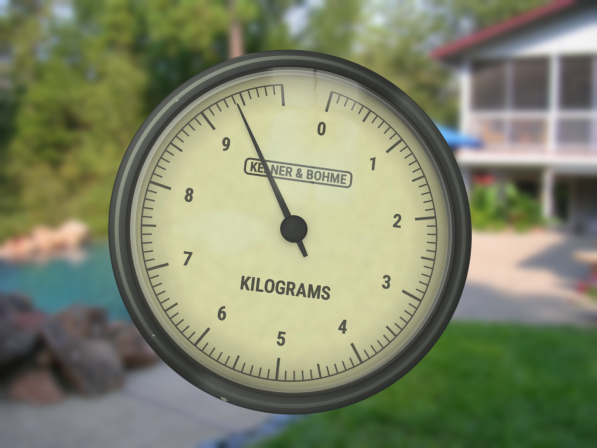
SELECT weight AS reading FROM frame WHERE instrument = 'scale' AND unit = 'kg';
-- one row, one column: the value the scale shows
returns 9.4 kg
